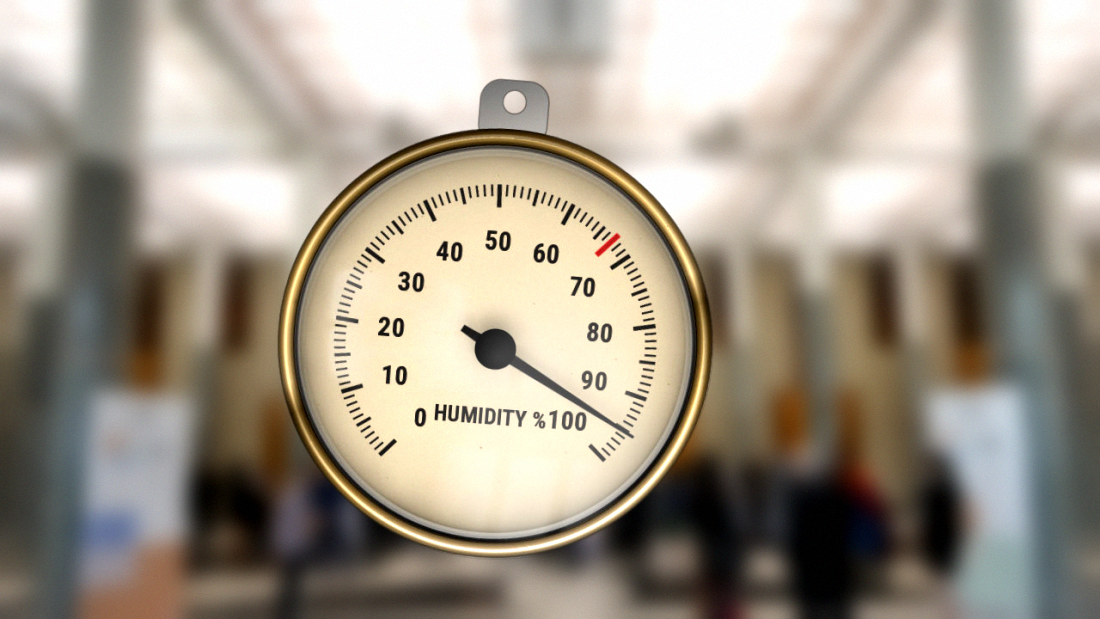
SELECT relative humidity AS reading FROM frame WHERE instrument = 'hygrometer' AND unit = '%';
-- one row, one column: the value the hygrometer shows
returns 95 %
